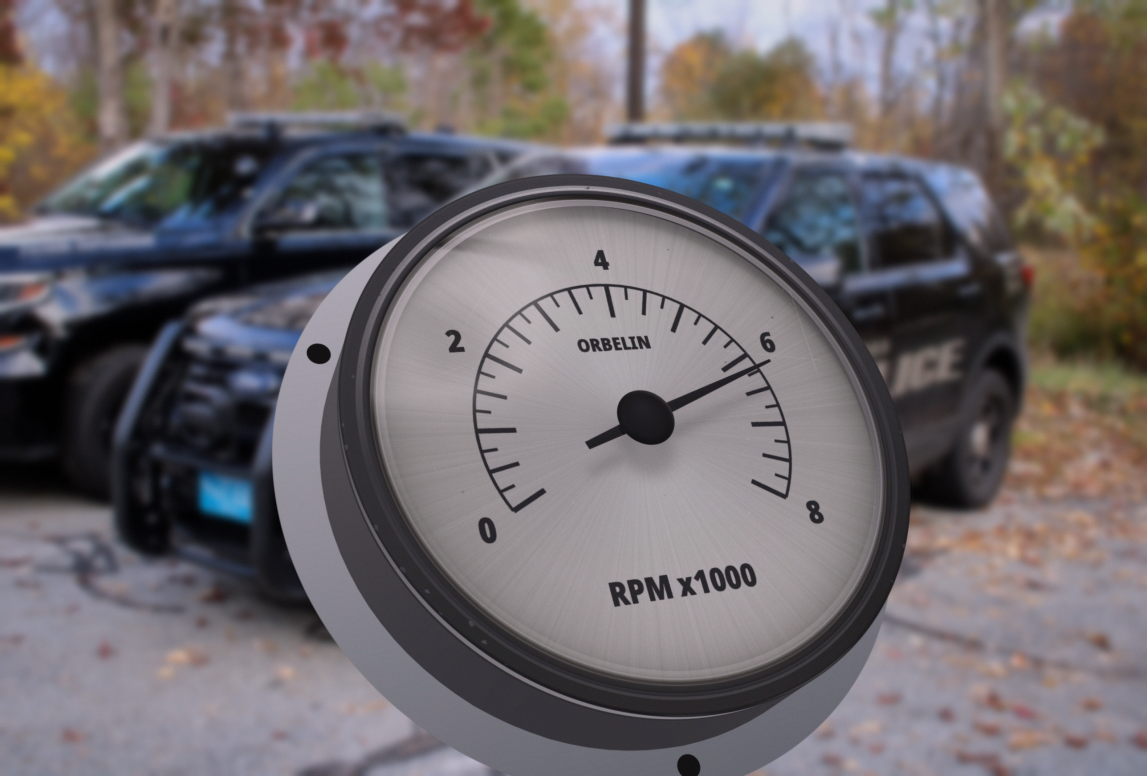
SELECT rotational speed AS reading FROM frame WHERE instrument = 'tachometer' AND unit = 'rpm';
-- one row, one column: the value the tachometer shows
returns 6250 rpm
